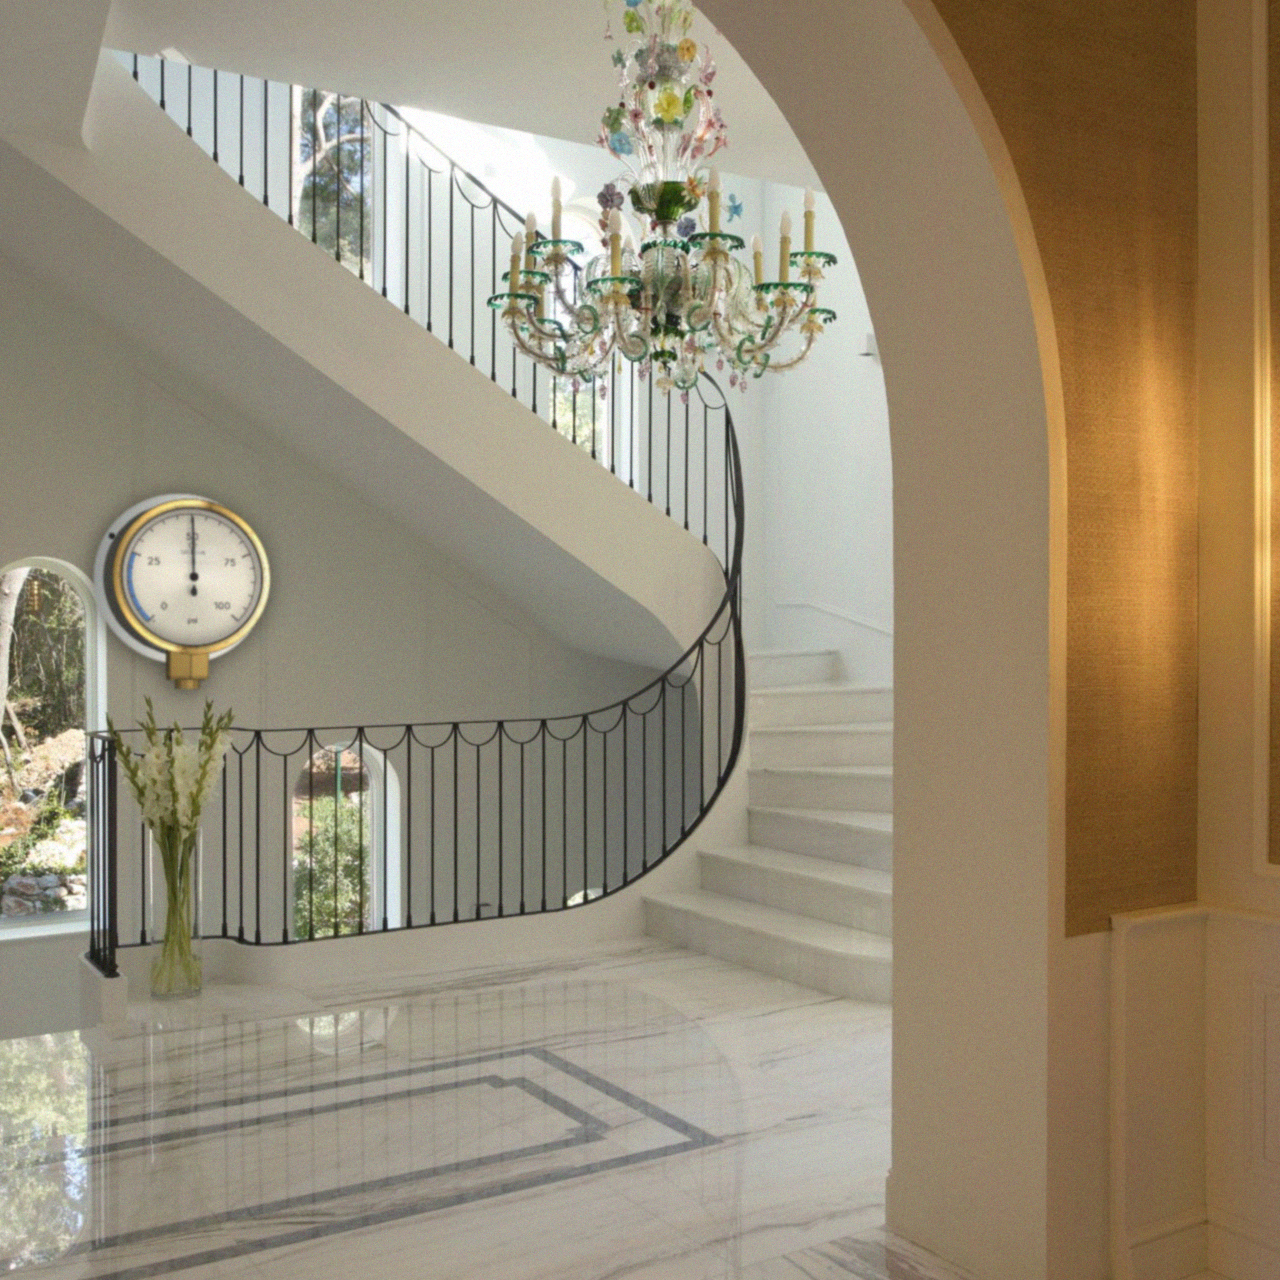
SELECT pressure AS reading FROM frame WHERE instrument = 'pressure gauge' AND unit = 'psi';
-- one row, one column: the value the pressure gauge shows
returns 50 psi
